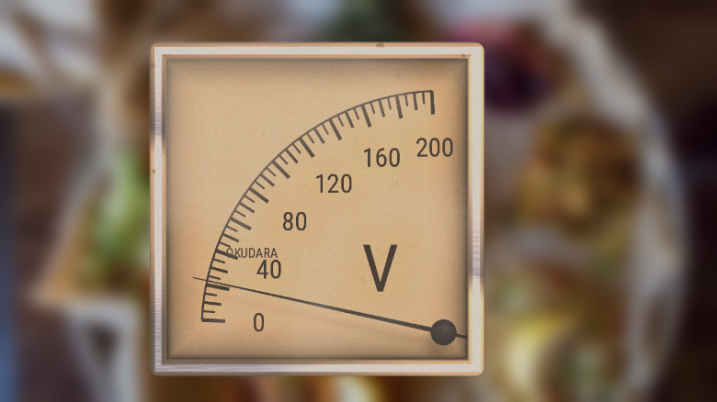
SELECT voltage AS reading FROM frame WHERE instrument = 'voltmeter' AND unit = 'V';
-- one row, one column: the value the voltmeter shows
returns 22.5 V
